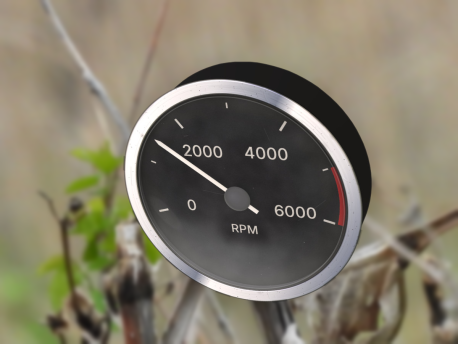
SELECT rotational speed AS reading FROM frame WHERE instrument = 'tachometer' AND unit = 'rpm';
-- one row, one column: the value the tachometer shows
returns 1500 rpm
